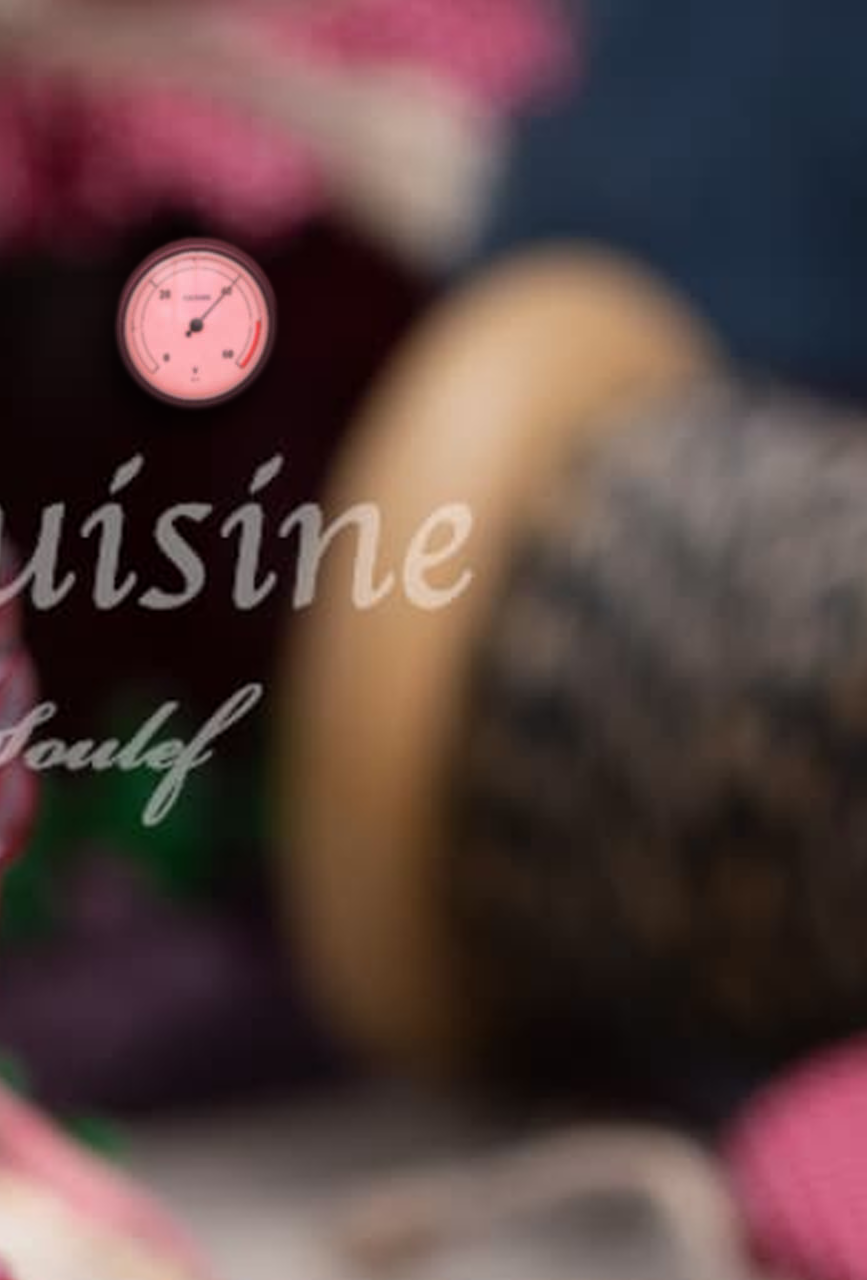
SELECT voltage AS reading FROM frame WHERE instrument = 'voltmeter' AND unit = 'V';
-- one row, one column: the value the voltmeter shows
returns 40 V
